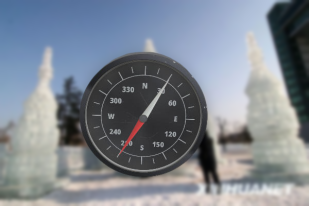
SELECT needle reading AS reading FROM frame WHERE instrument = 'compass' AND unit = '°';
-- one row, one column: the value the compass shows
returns 210 °
